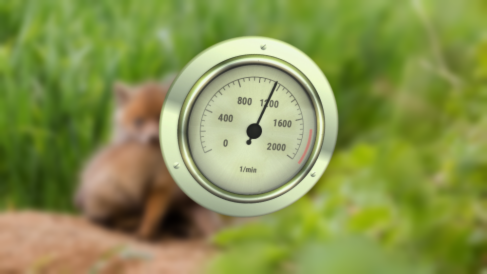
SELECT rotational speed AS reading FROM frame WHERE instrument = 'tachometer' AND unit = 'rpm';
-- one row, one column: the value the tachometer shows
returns 1150 rpm
